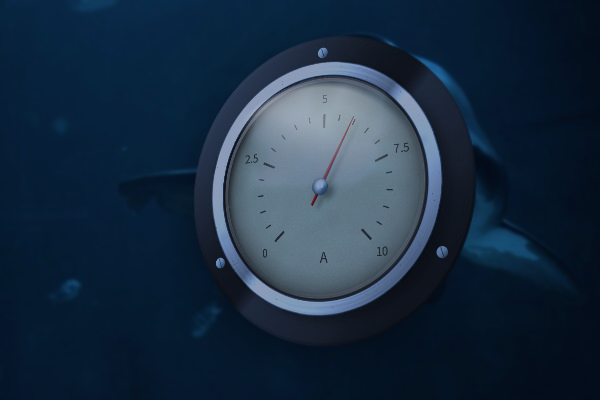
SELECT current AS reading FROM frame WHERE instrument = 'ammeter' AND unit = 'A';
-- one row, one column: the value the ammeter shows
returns 6 A
